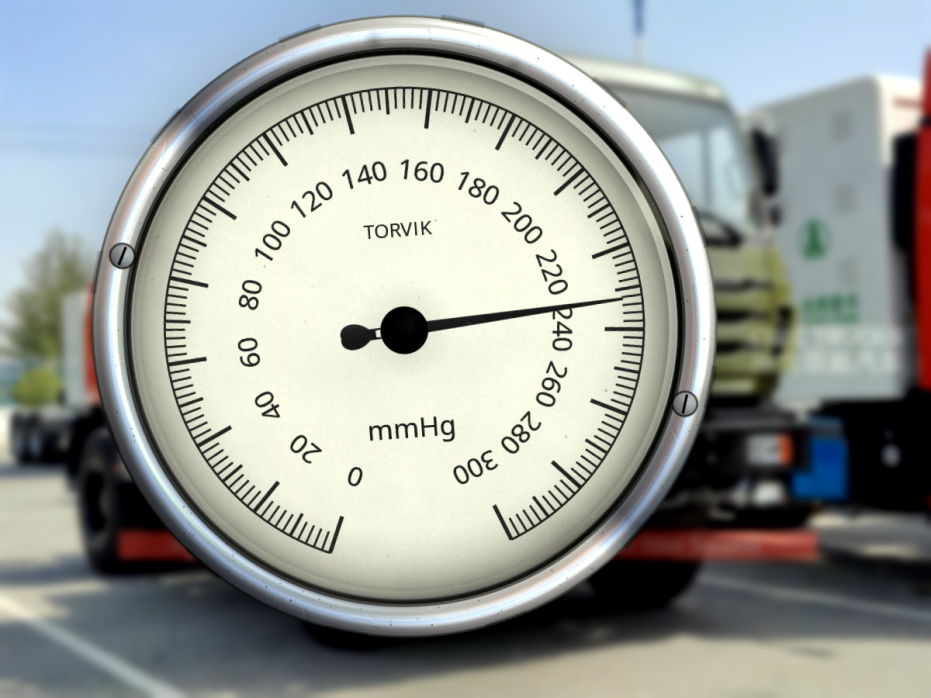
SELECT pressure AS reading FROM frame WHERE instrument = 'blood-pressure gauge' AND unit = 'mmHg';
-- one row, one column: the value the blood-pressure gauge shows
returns 232 mmHg
